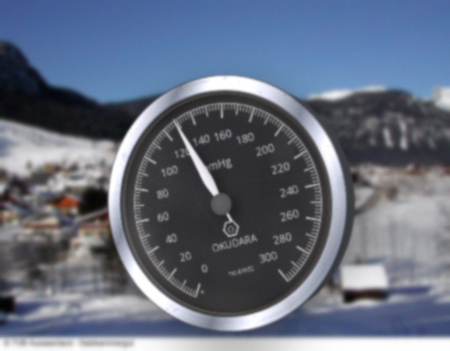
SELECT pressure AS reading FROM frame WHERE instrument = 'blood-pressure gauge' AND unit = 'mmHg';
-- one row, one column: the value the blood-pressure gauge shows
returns 130 mmHg
